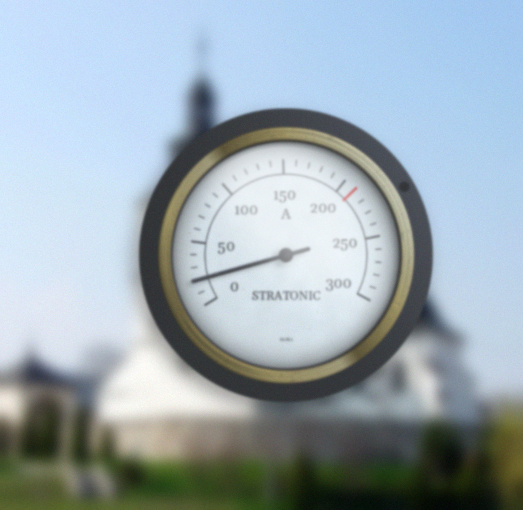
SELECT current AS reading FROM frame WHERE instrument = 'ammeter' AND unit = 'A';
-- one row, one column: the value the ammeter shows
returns 20 A
